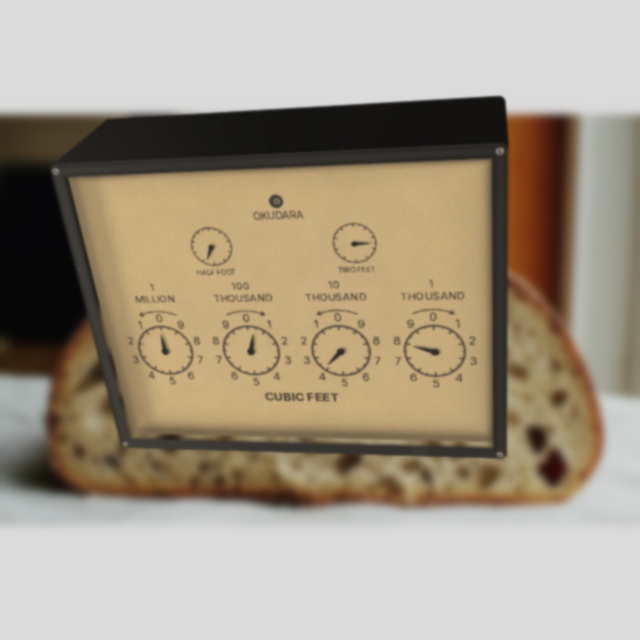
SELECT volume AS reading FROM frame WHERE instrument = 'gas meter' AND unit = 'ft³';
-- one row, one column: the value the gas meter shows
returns 3800 ft³
